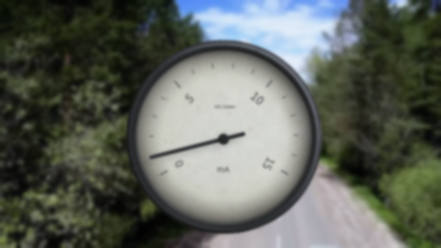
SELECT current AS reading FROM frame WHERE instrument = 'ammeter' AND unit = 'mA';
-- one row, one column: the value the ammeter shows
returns 1 mA
